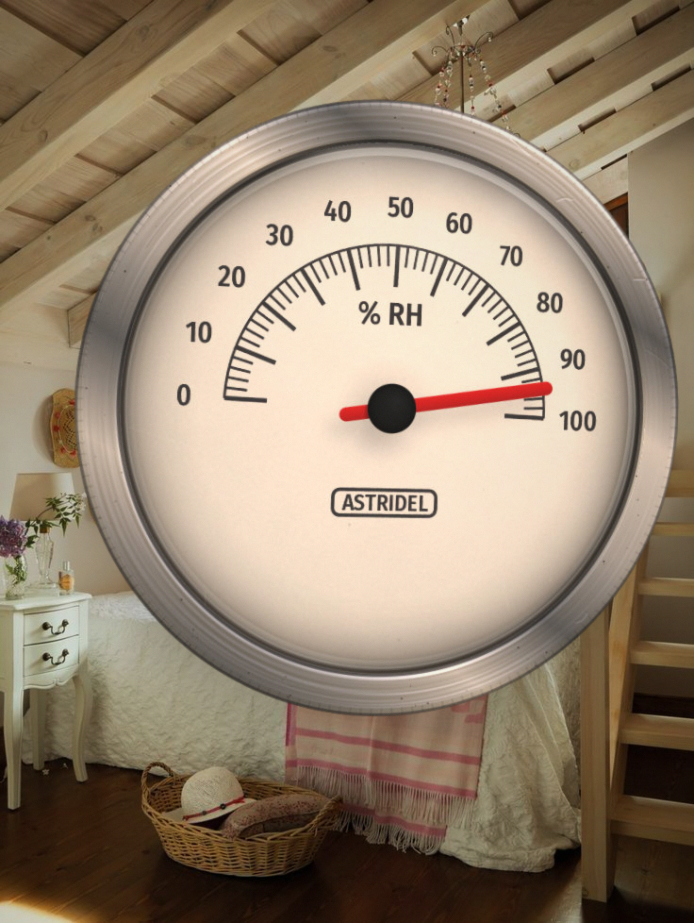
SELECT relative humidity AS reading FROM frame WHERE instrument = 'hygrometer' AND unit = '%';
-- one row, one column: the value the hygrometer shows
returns 94 %
